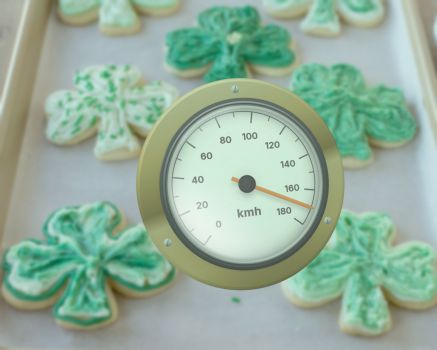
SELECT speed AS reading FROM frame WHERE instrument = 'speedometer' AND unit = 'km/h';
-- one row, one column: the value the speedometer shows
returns 170 km/h
